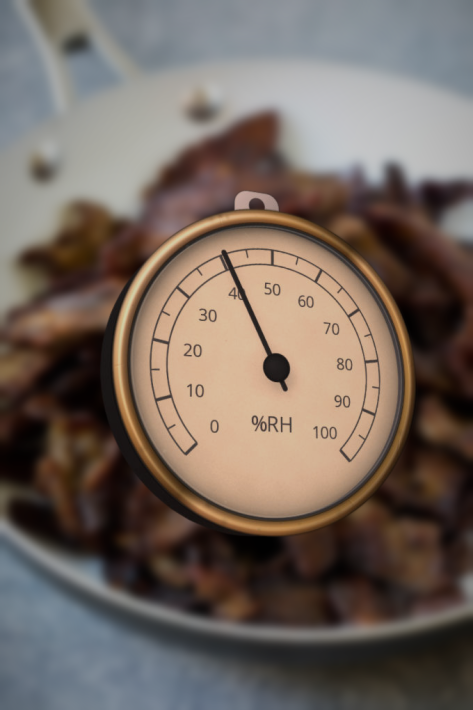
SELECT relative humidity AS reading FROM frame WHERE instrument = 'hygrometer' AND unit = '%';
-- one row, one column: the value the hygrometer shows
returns 40 %
